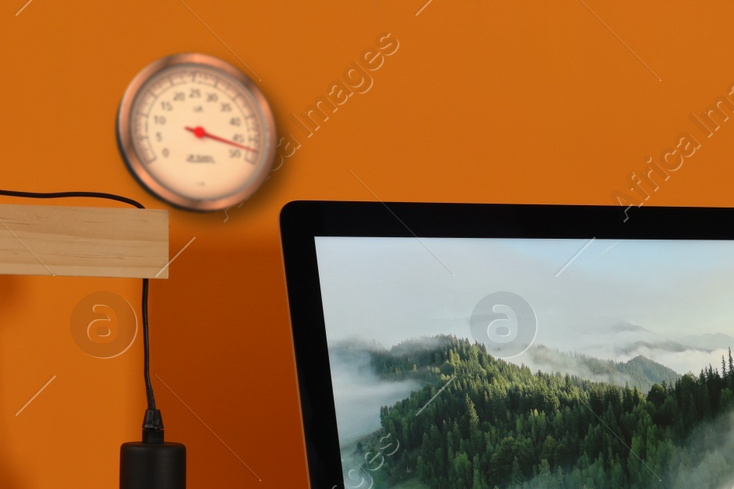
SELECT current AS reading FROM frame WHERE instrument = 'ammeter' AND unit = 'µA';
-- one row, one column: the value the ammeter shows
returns 47.5 µA
